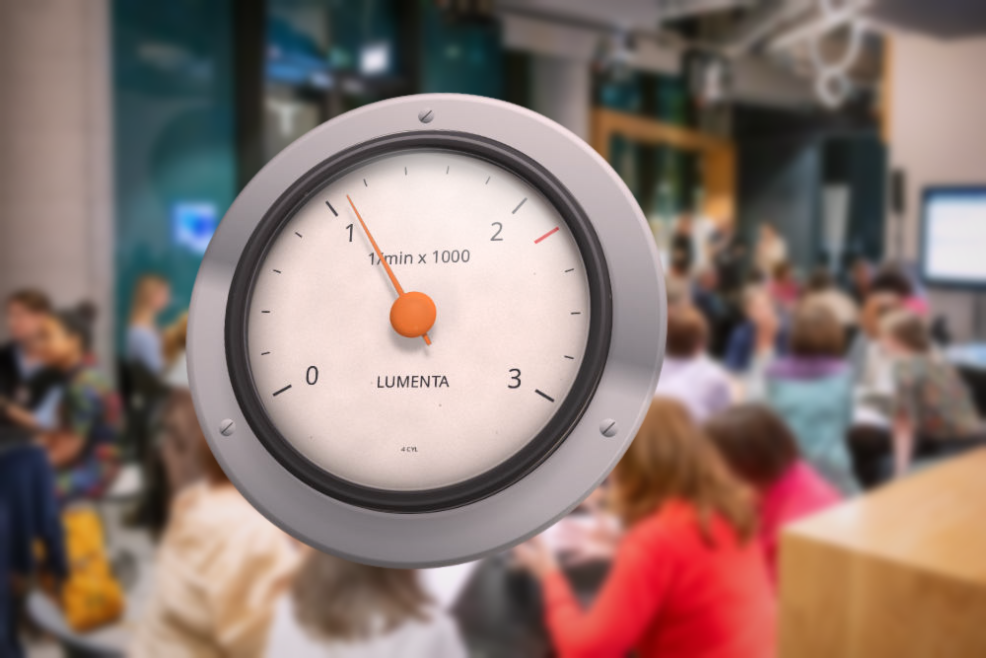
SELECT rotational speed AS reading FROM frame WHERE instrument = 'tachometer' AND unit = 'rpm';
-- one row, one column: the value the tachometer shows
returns 1100 rpm
